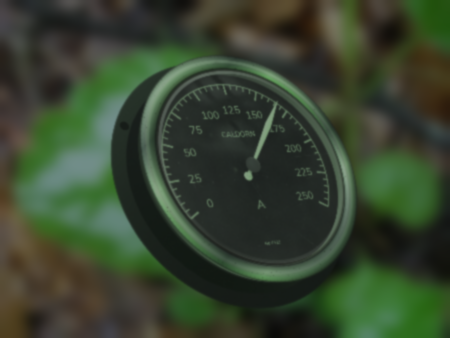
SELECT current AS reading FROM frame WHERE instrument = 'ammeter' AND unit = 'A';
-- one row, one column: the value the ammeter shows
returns 165 A
